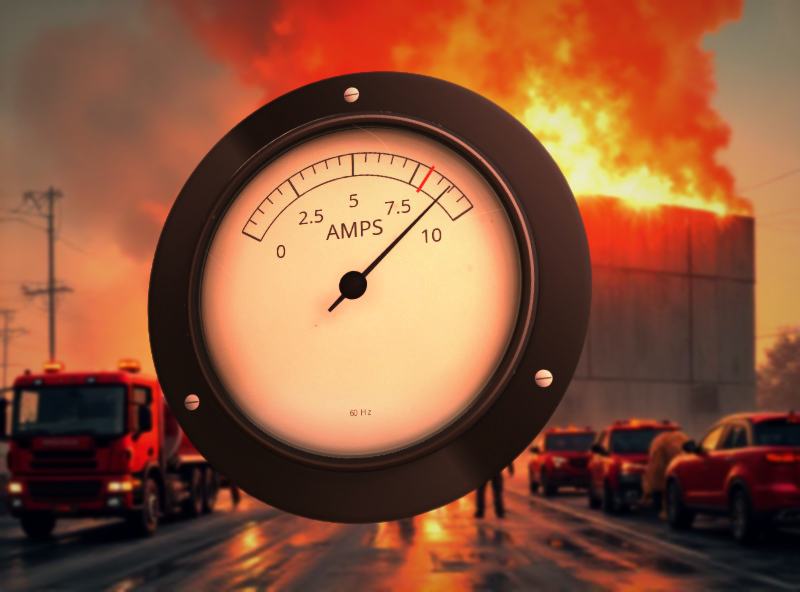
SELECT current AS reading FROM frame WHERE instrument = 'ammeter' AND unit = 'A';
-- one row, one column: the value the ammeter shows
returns 9 A
